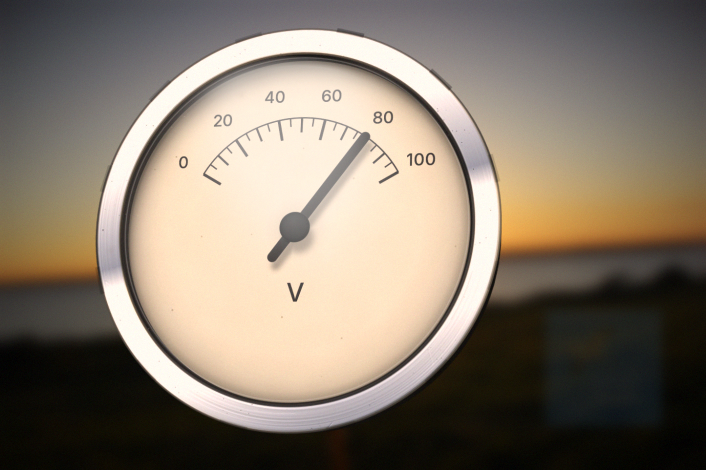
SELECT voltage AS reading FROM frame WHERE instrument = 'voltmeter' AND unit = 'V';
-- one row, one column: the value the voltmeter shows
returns 80 V
